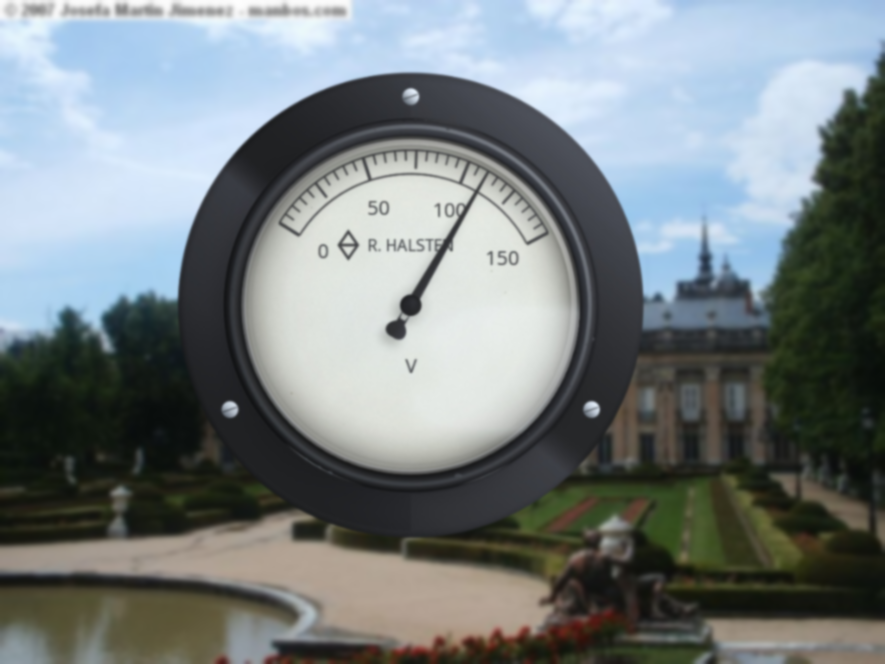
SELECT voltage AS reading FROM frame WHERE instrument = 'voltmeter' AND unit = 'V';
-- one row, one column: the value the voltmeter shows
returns 110 V
